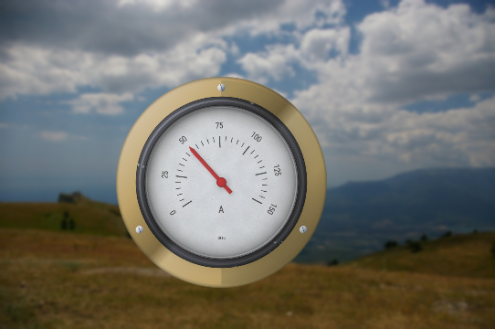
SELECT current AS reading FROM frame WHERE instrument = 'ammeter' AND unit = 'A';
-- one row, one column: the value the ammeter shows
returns 50 A
